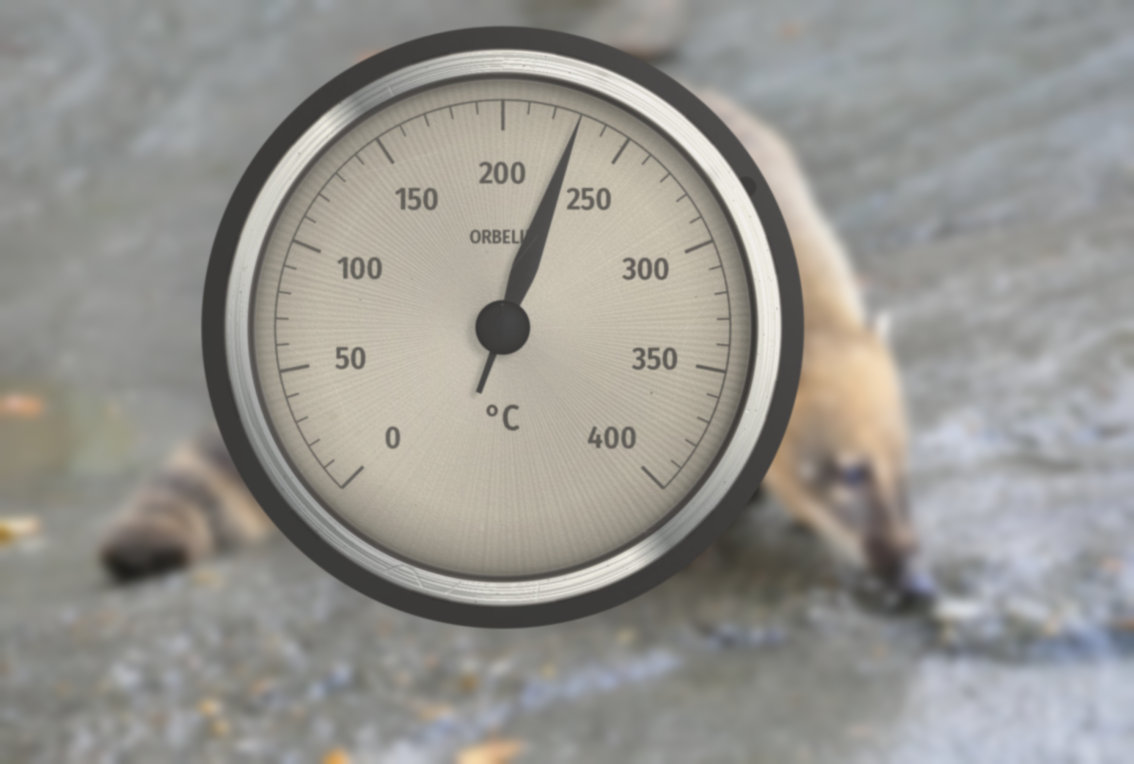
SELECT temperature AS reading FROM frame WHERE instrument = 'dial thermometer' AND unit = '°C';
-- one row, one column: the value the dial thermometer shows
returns 230 °C
